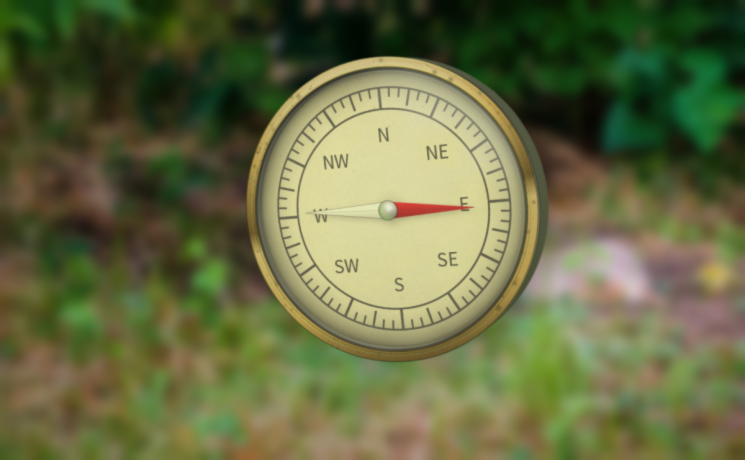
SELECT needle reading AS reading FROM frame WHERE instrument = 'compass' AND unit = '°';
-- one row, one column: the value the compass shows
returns 92.5 °
